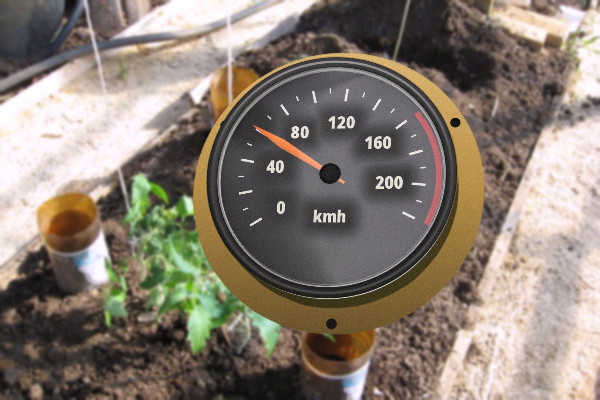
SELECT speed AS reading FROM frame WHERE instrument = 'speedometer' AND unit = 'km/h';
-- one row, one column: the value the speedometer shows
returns 60 km/h
